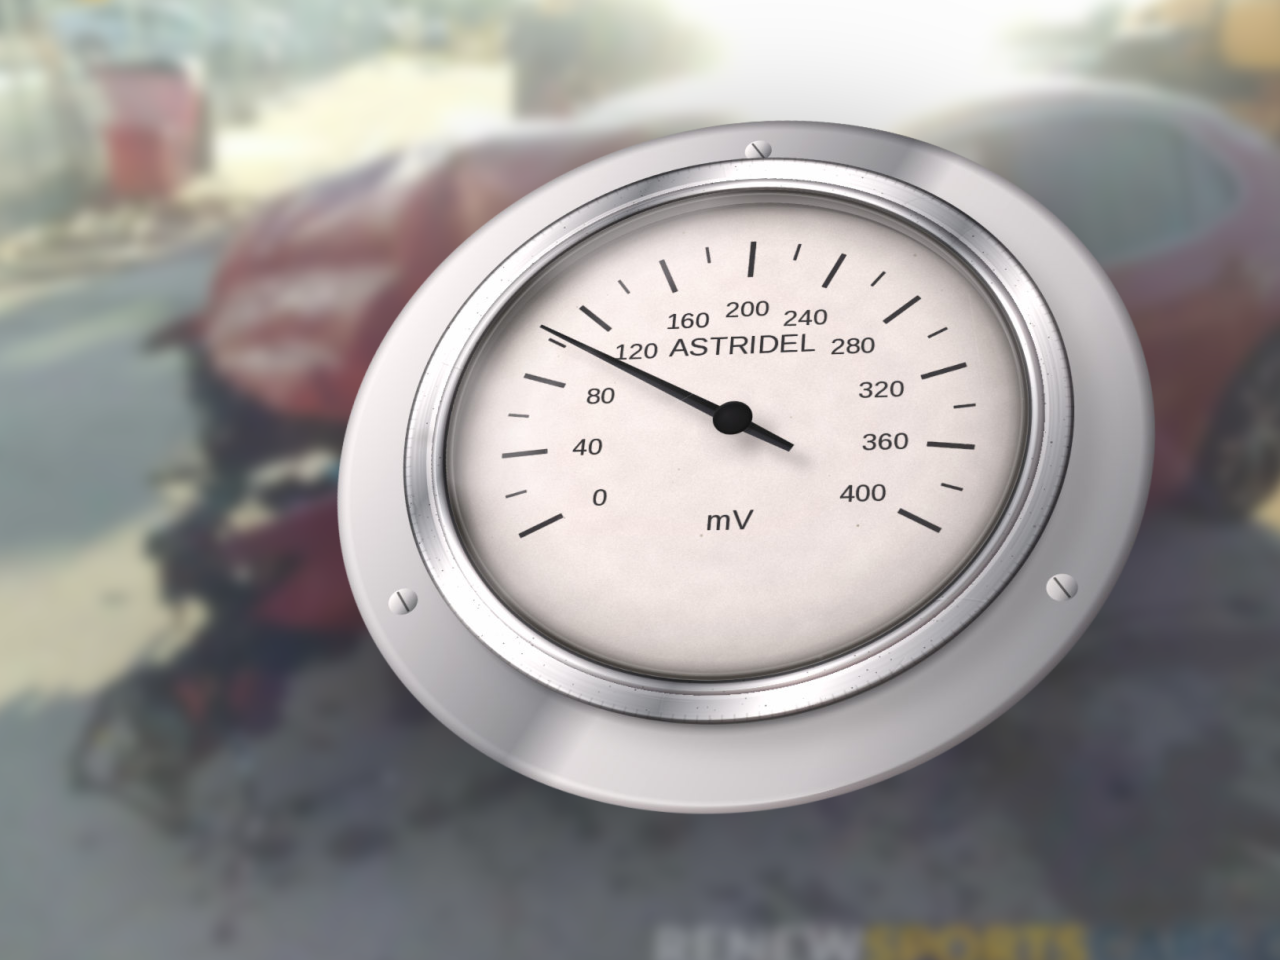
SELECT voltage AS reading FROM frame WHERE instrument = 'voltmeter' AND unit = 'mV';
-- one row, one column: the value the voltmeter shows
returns 100 mV
